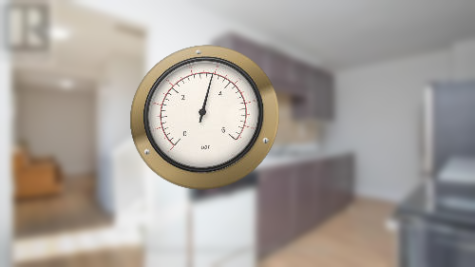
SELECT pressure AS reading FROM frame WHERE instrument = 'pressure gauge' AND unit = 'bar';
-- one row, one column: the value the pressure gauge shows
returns 3.4 bar
